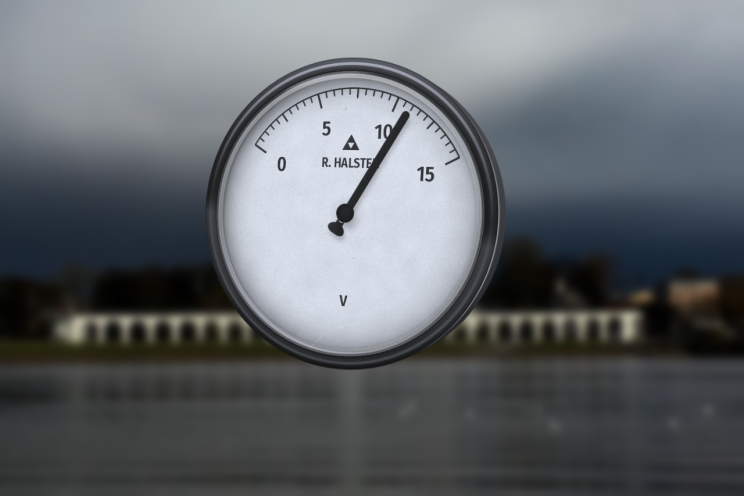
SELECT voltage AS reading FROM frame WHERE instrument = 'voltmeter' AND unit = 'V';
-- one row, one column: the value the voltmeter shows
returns 11 V
